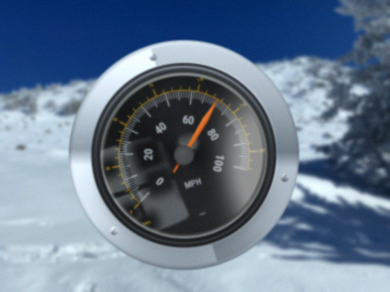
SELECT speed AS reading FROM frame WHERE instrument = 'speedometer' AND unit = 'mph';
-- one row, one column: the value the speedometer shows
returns 70 mph
